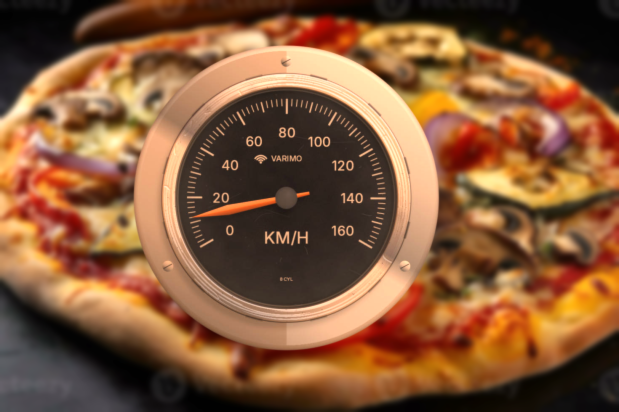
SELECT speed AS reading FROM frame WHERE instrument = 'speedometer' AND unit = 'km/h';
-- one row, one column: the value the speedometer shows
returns 12 km/h
